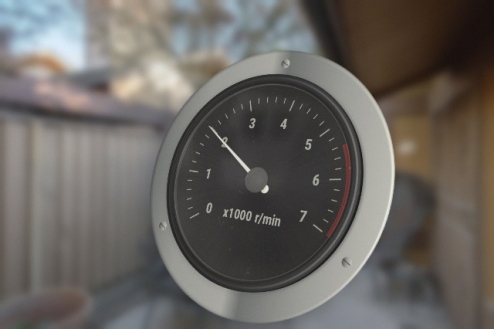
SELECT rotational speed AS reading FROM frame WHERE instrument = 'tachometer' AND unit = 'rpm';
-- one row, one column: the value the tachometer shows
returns 2000 rpm
